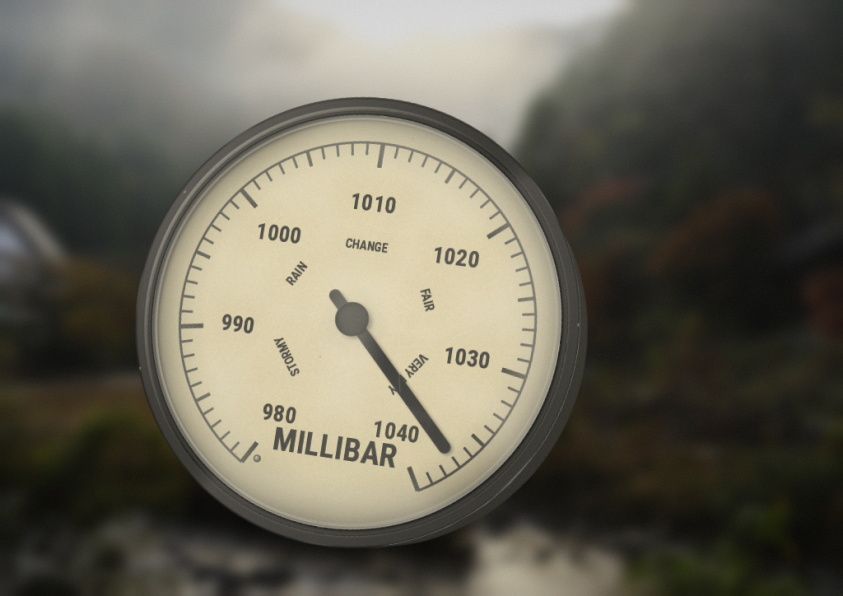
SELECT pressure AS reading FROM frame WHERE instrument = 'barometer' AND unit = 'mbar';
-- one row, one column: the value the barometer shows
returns 1037 mbar
